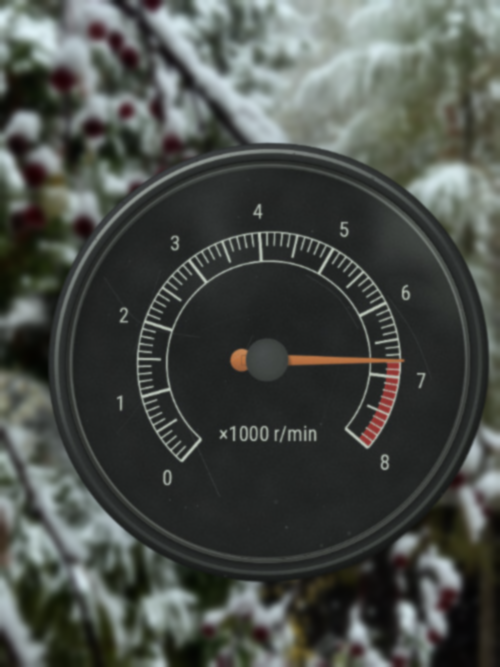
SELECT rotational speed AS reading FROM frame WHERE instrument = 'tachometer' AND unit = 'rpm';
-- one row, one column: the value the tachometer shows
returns 6800 rpm
